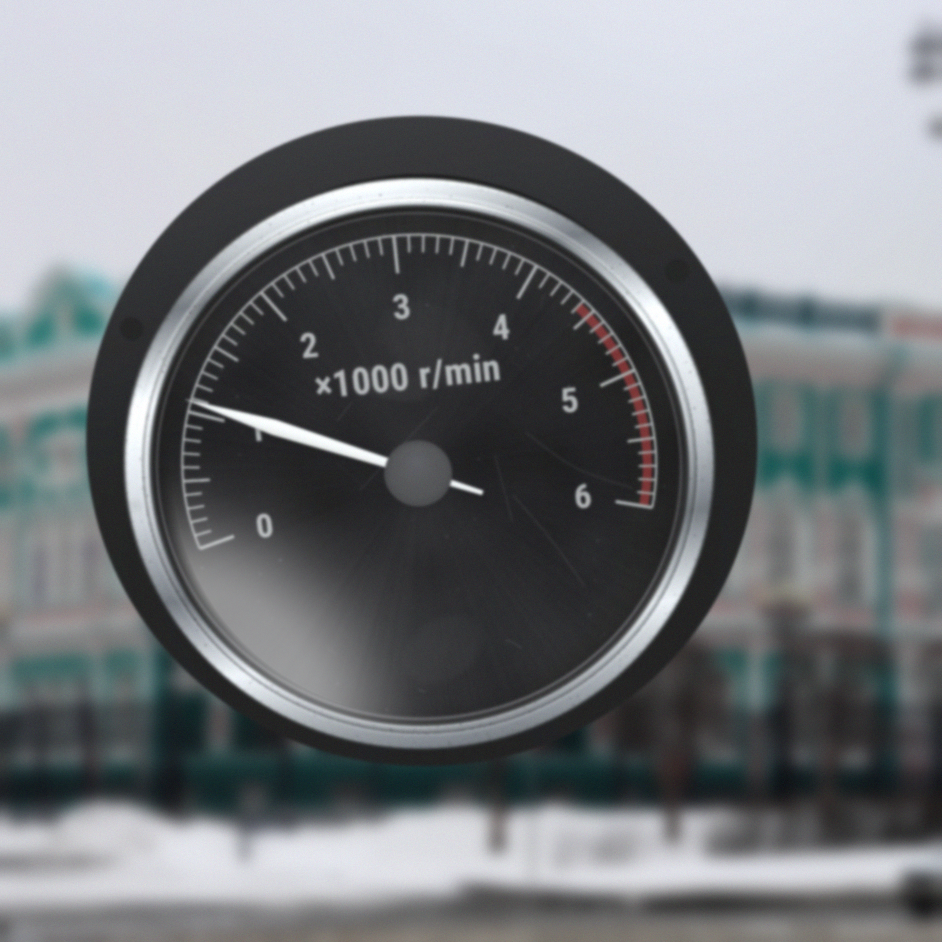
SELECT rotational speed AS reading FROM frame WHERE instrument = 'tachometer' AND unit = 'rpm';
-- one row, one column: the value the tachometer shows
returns 1100 rpm
